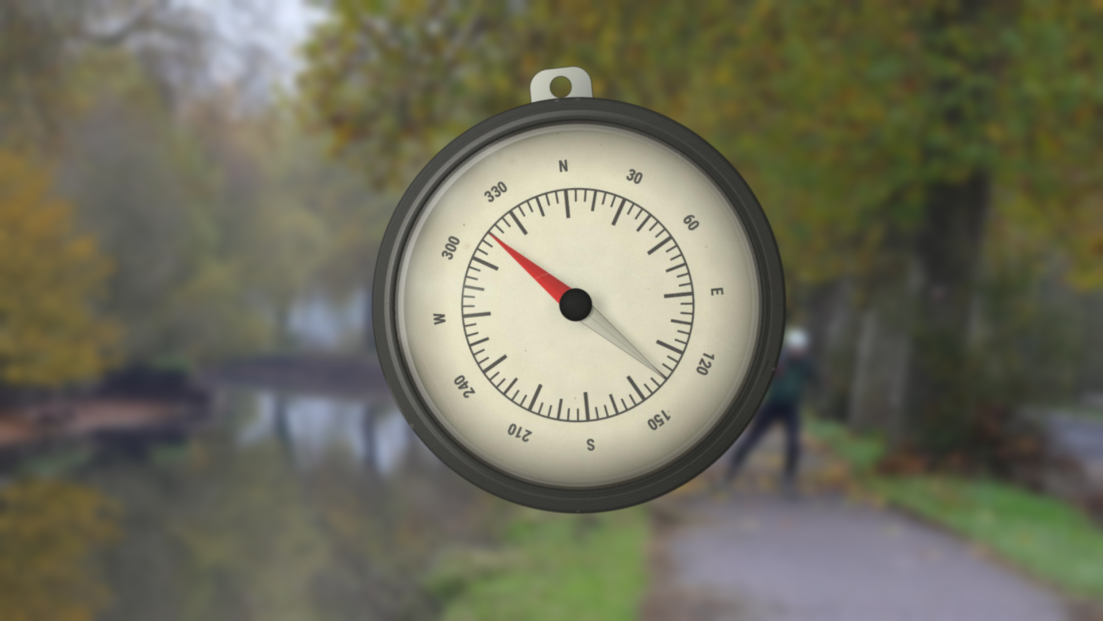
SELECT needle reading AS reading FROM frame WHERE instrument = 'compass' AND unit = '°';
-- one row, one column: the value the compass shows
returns 315 °
